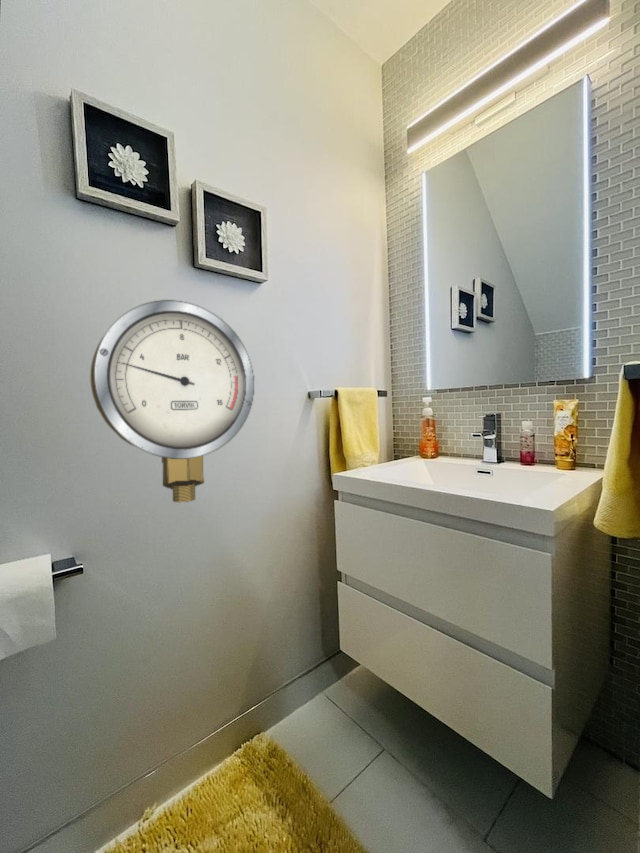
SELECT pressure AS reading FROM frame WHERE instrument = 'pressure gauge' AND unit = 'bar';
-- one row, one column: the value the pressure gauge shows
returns 3 bar
